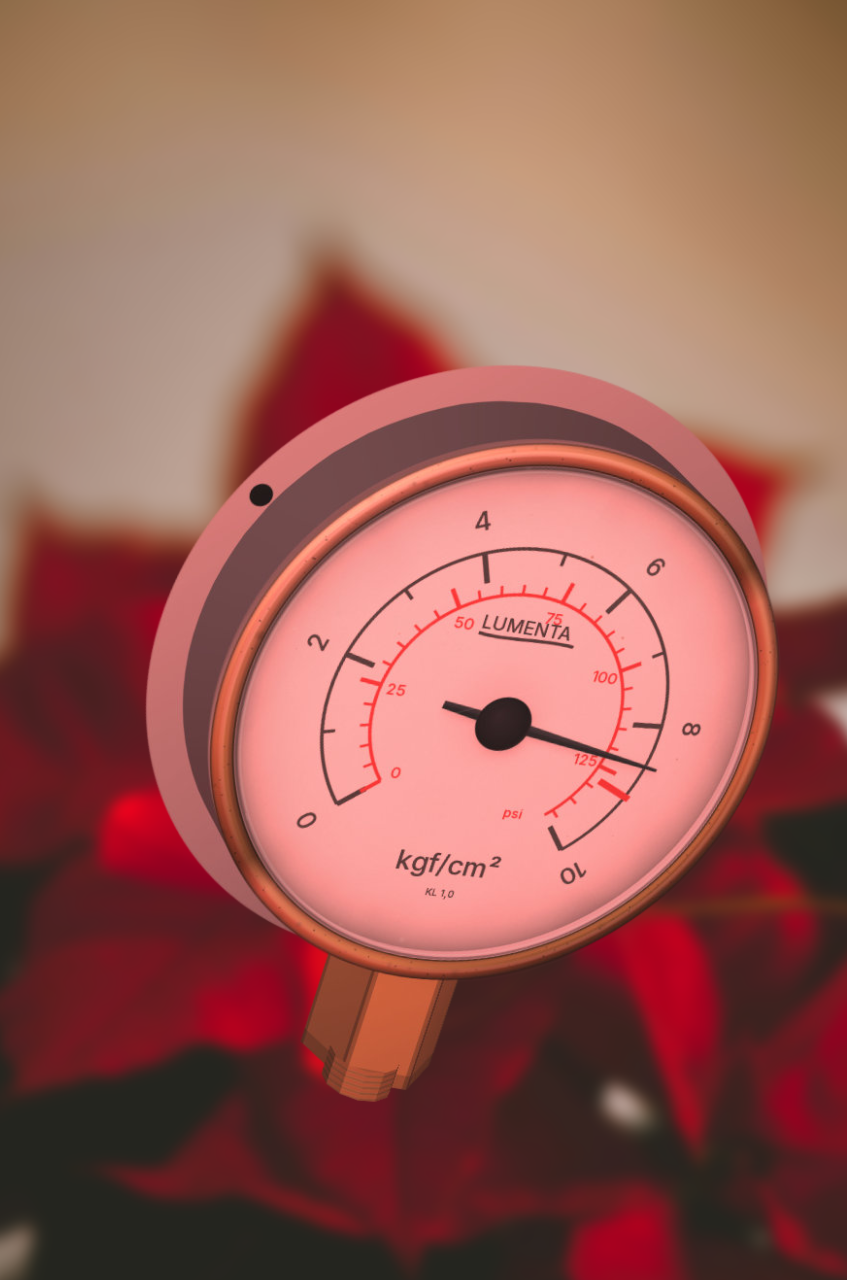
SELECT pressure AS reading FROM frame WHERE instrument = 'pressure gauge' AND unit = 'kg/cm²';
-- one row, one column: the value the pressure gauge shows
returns 8.5 kg/cm²
